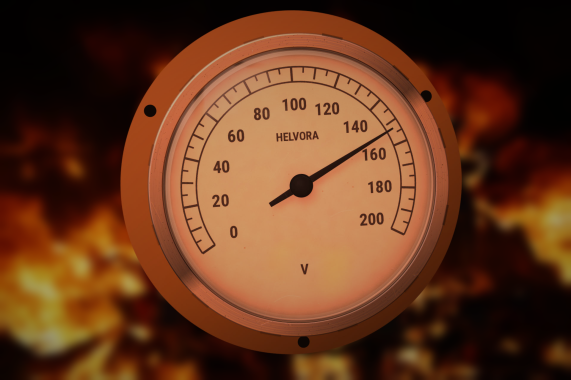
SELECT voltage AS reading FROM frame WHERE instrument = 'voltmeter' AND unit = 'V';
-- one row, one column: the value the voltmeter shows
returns 152.5 V
